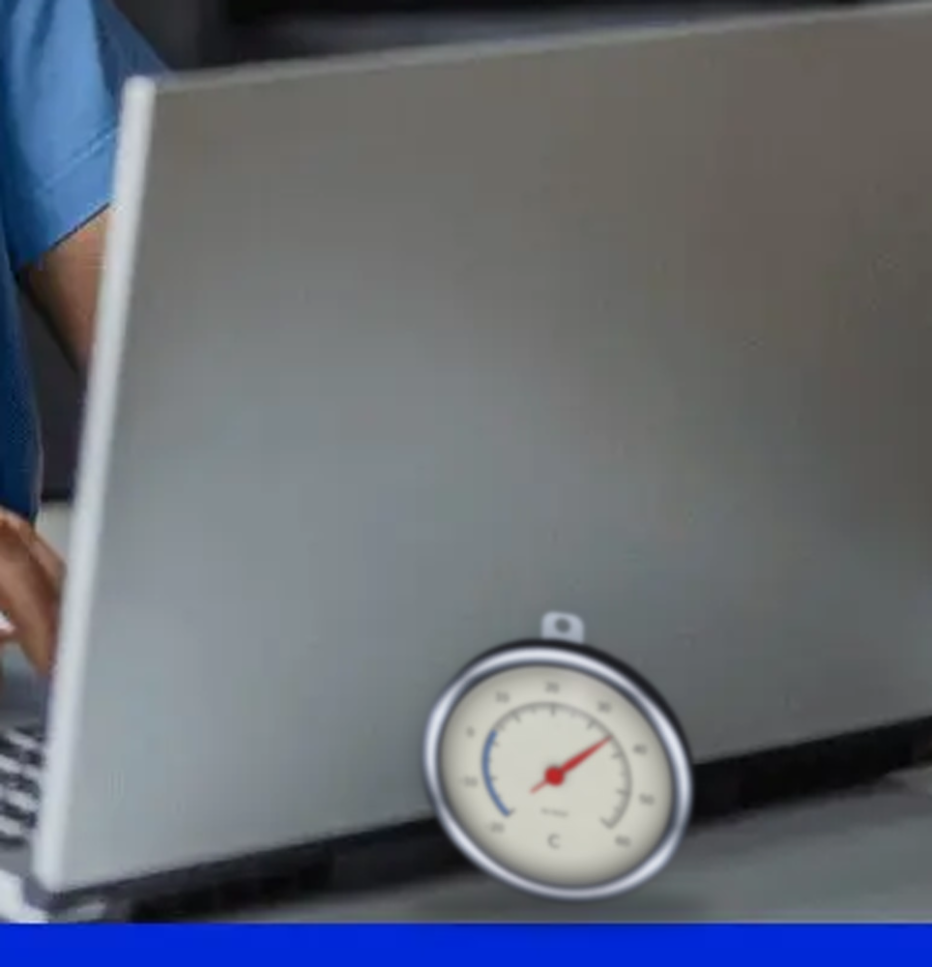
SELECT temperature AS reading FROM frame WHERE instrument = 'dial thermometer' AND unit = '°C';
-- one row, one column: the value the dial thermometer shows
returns 35 °C
